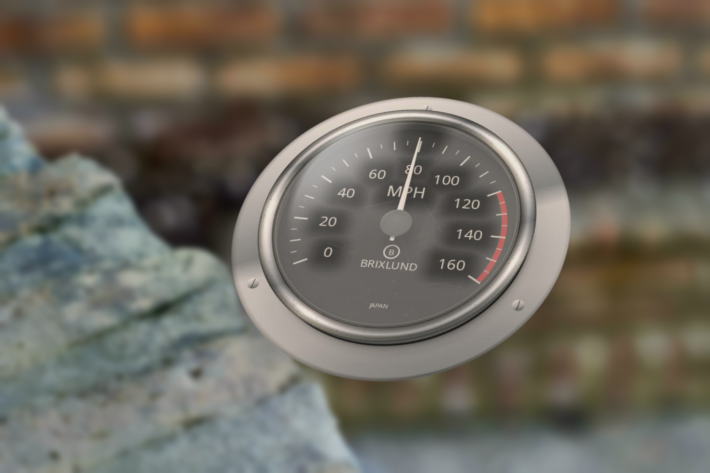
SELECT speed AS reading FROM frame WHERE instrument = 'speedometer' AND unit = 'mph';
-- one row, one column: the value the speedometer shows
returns 80 mph
